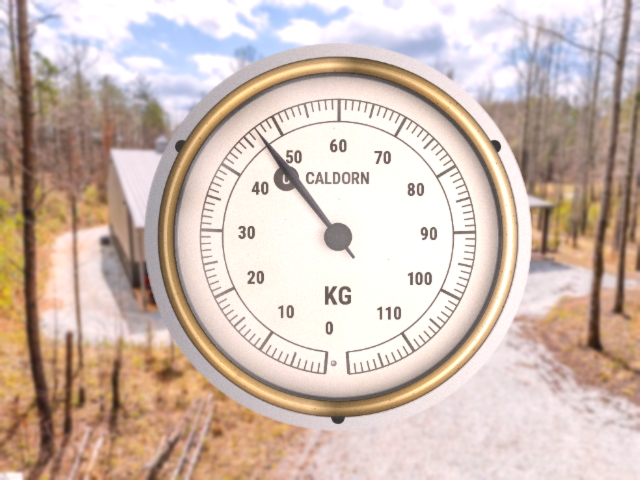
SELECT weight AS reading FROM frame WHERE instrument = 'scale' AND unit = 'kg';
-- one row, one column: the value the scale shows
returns 47 kg
